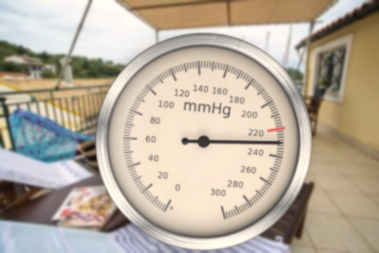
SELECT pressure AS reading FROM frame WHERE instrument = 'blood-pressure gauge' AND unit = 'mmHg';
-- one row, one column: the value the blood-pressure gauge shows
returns 230 mmHg
